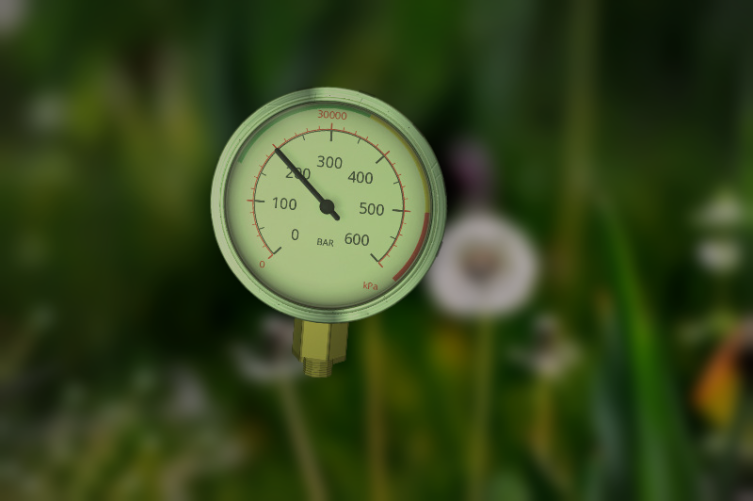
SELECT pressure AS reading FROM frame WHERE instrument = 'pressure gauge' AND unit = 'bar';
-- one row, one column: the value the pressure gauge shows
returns 200 bar
